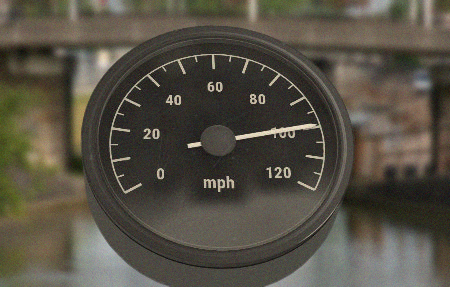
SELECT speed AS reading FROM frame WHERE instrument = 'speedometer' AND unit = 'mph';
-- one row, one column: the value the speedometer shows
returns 100 mph
